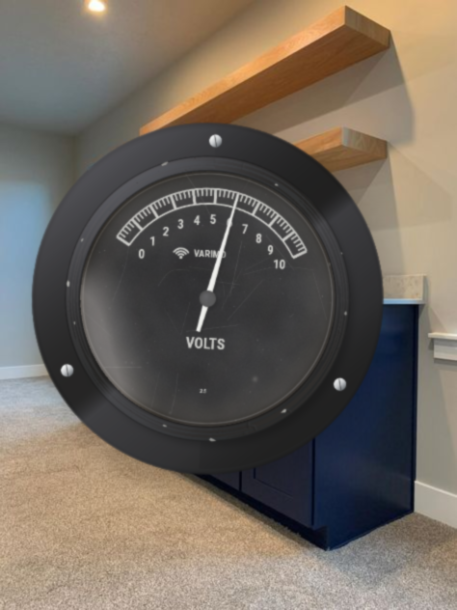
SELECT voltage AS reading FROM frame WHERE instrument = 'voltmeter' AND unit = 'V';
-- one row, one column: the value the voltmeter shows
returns 6 V
